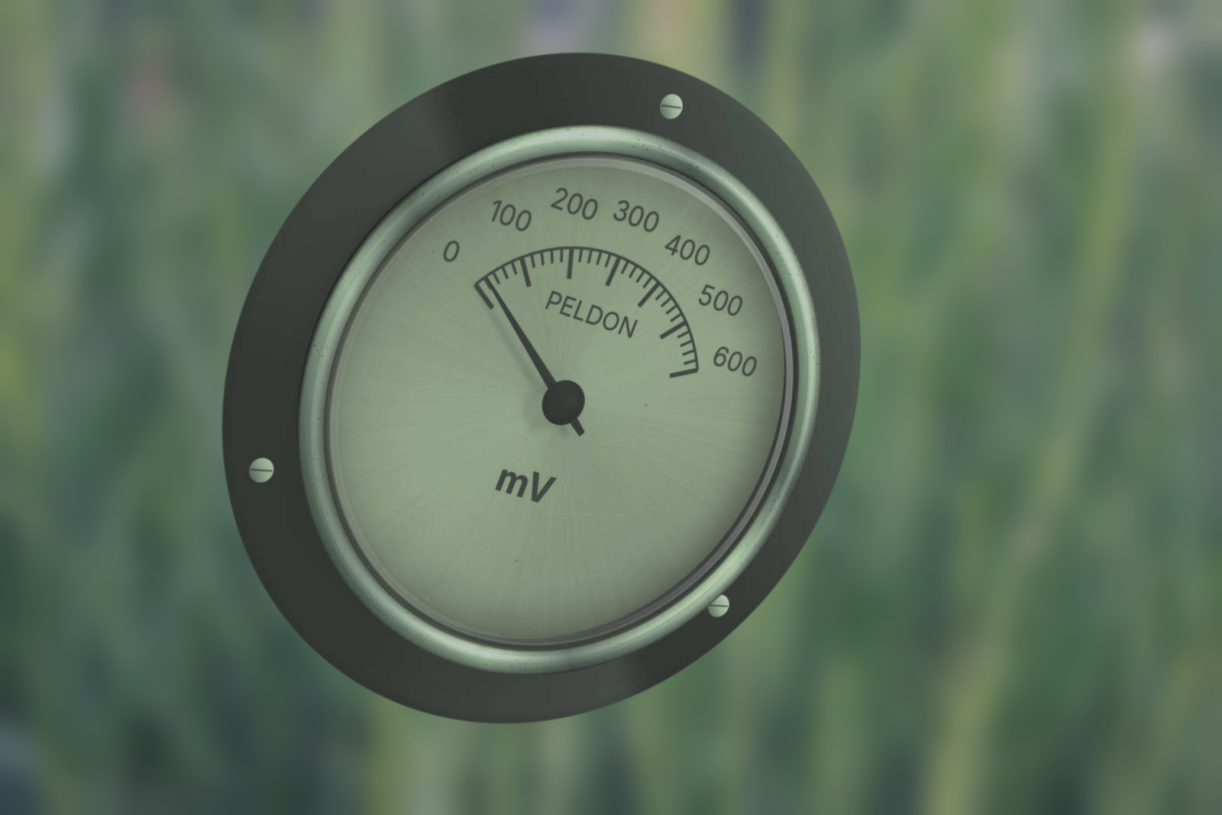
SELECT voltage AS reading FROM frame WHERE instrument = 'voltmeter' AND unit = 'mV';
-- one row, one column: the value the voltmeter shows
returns 20 mV
